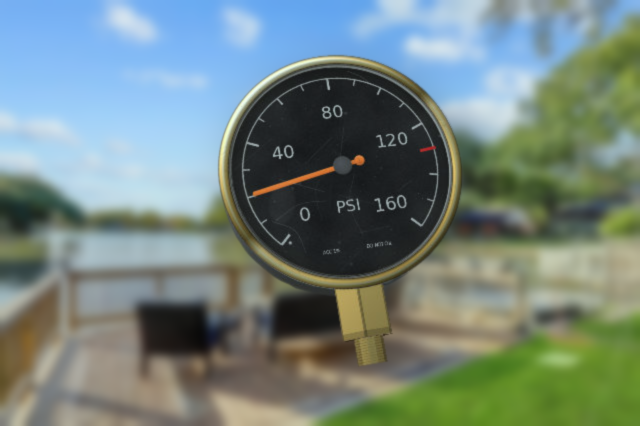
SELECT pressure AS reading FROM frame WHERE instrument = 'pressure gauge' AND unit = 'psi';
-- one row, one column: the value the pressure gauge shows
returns 20 psi
